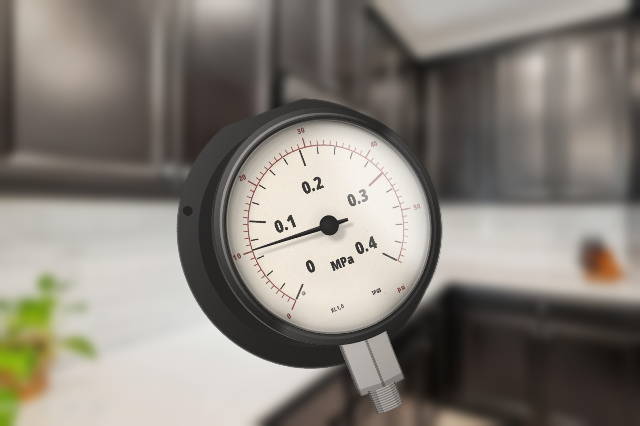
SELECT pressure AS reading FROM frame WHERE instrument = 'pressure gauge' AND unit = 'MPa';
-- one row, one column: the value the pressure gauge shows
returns 0.07 MPa
